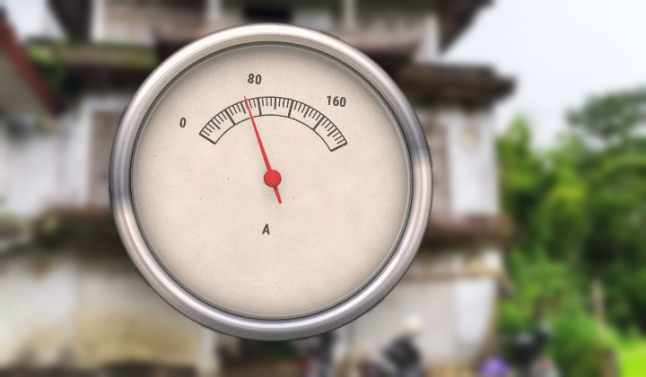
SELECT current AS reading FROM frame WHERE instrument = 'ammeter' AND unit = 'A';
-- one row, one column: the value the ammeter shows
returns 65 A
